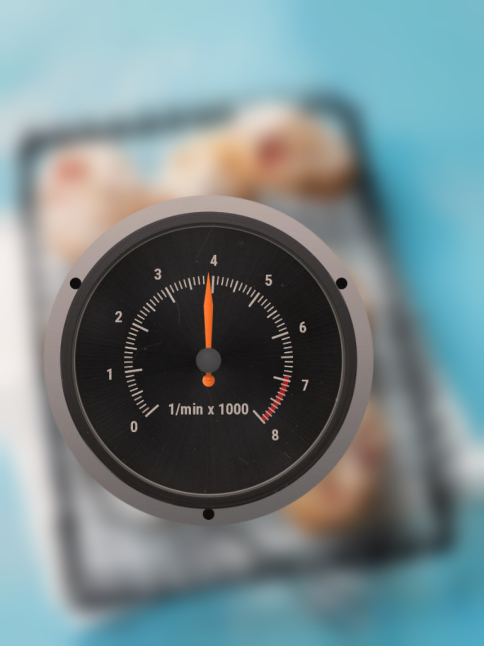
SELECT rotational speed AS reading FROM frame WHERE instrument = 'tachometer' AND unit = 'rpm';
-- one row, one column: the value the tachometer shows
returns 3900 rpm
